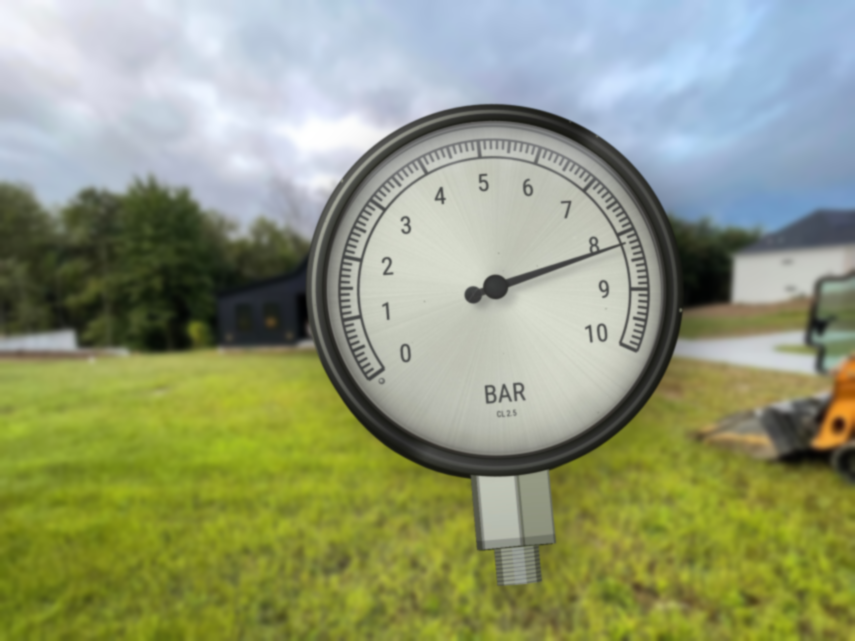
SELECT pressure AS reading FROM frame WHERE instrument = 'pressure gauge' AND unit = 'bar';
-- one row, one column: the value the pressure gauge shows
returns 8.2 bar
